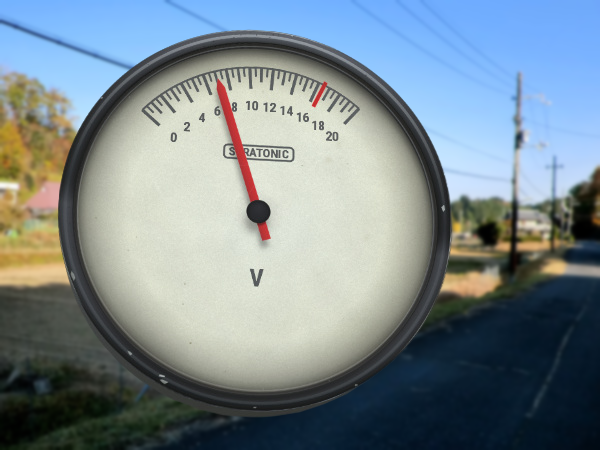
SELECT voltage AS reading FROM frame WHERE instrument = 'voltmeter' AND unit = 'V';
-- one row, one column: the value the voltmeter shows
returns 7 V
